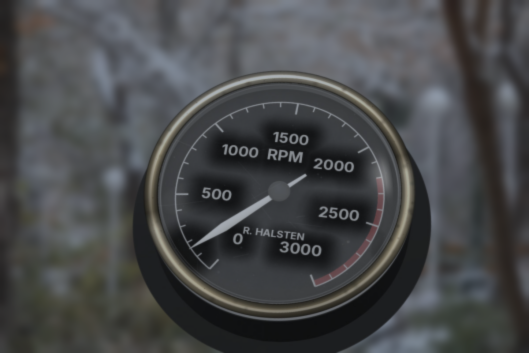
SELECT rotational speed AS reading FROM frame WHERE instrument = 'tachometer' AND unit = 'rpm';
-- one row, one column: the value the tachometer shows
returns 150 rpm
